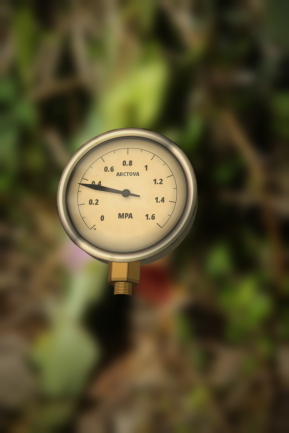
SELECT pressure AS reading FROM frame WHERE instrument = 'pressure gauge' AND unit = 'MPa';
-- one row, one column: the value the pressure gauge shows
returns 0.35 MPa
